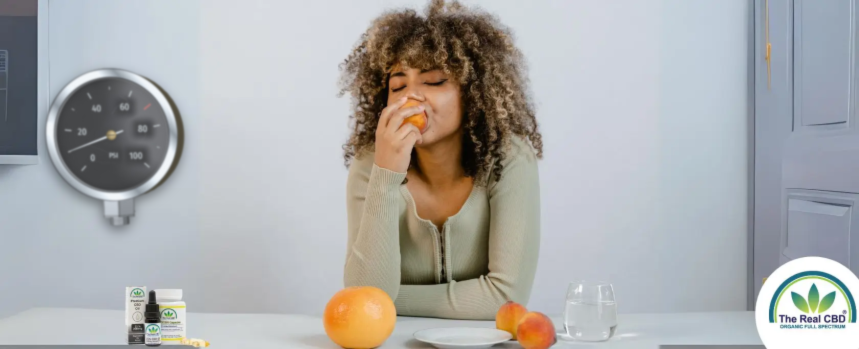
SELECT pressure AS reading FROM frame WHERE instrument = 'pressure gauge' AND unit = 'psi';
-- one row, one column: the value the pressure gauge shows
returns 10 psi
